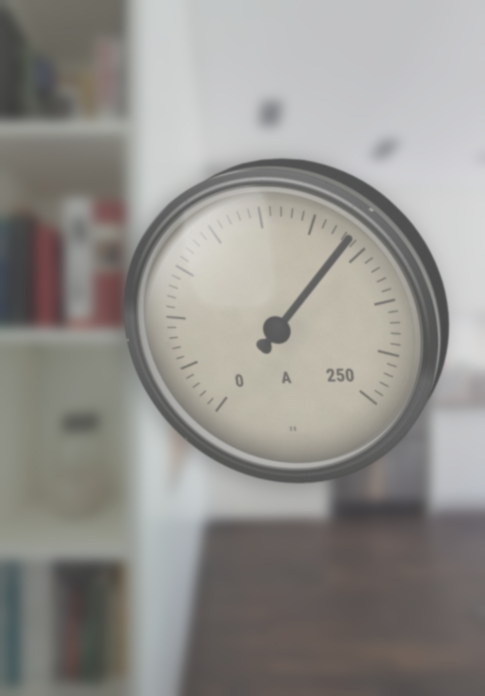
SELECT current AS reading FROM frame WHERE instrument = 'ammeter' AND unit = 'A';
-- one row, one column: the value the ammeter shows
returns 167.5 A
